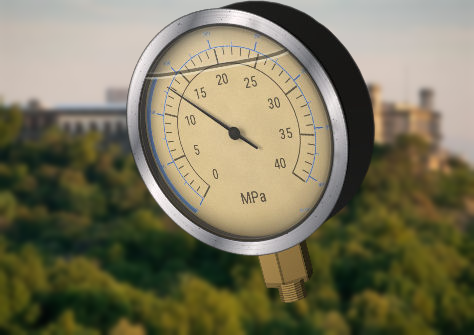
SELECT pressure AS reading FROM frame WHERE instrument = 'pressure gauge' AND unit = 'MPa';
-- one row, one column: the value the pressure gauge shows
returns 13 MPa
